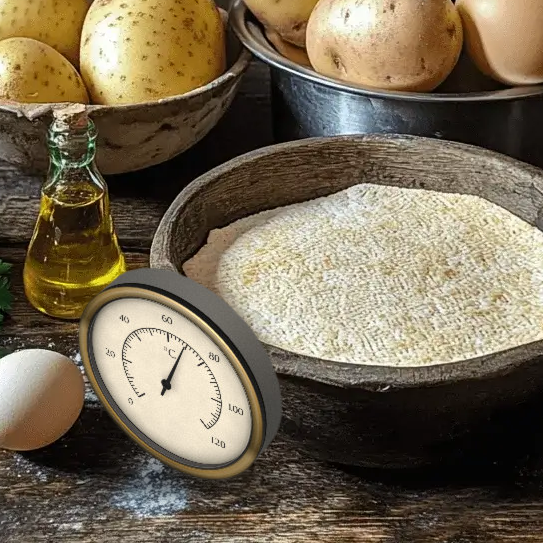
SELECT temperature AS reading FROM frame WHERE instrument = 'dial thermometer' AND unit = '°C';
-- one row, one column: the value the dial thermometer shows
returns 70 °C
